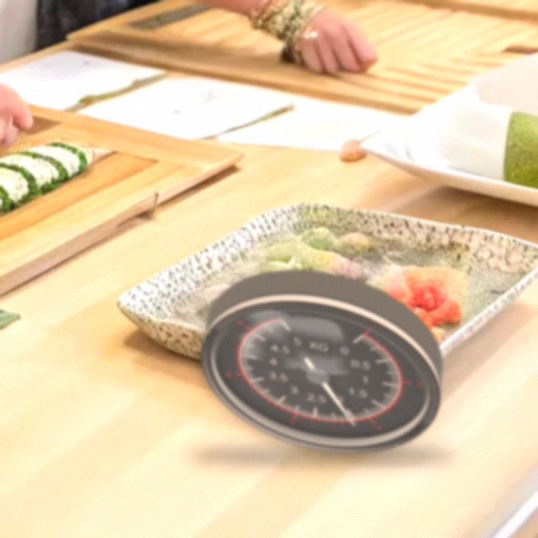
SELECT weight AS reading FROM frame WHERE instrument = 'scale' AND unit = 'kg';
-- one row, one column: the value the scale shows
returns 2 kg
